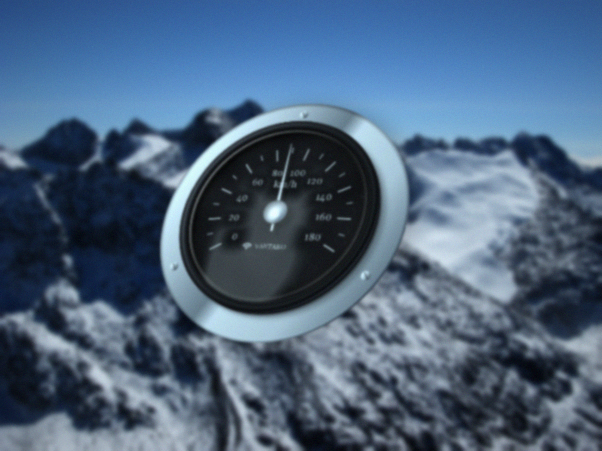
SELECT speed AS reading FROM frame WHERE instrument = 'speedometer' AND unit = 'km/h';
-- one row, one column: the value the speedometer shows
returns 90 km/h
